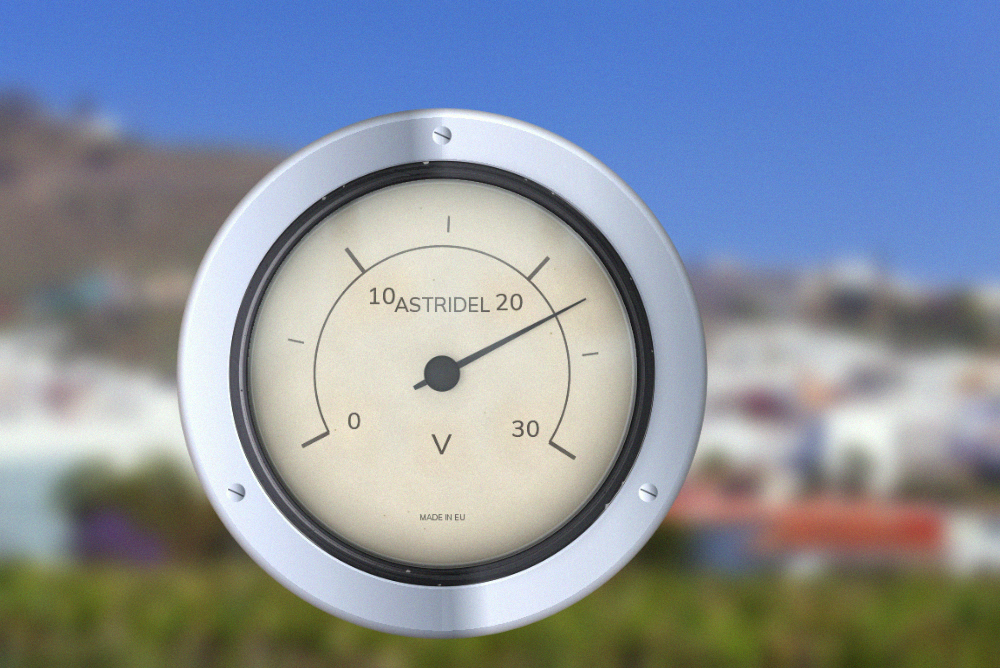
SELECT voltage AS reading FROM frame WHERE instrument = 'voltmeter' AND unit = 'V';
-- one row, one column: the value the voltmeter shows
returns 22.5 V
